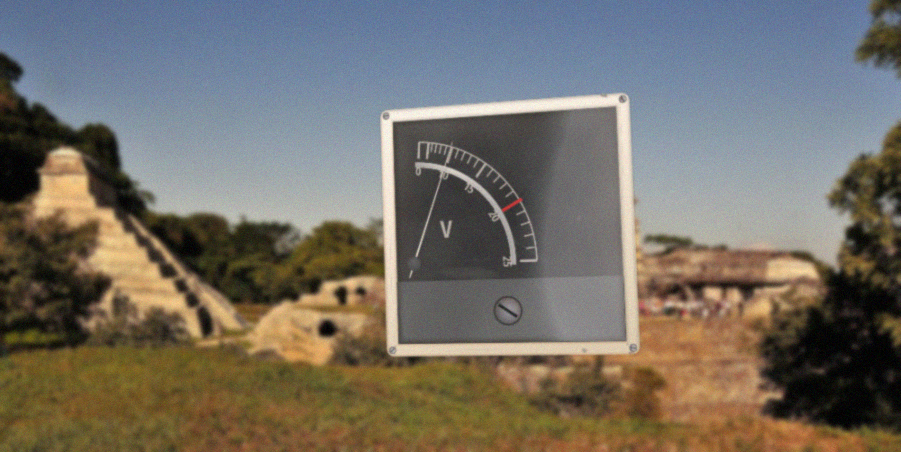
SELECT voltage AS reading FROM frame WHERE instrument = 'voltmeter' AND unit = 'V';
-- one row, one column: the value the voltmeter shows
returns 10 V
